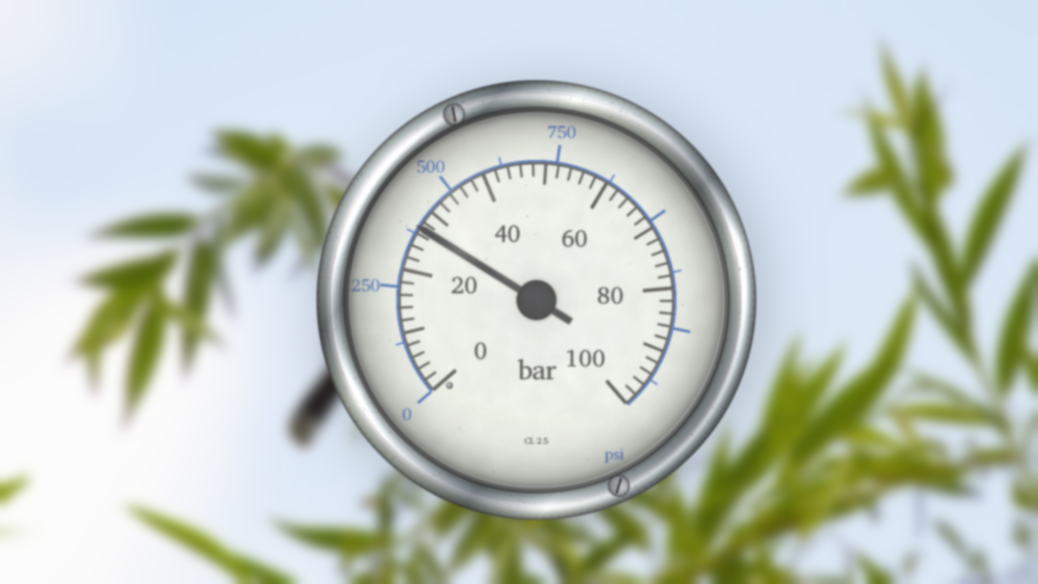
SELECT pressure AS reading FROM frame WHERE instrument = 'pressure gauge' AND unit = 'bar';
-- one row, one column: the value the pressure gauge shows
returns 27 bar
